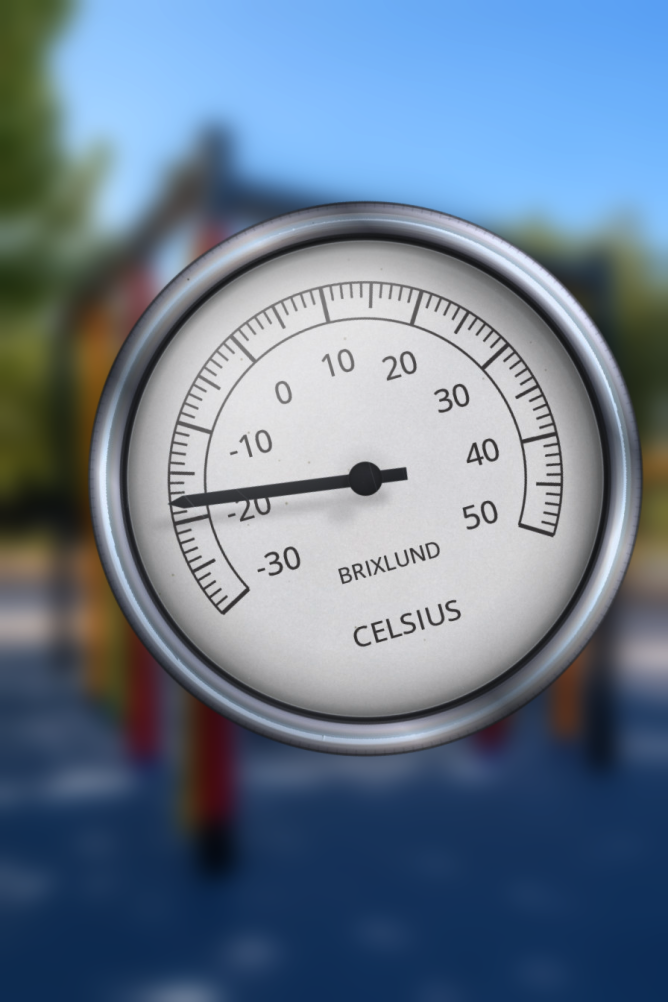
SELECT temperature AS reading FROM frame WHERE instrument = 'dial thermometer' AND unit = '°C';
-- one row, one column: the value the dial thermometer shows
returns -18 °C
